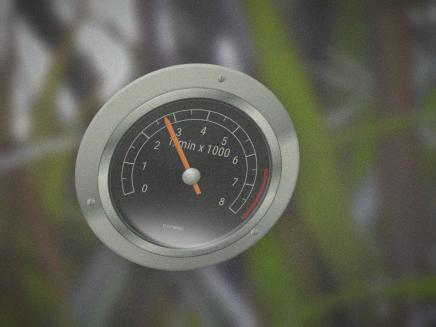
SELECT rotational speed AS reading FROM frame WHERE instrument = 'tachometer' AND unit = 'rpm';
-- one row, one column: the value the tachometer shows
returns 2750 rpm
